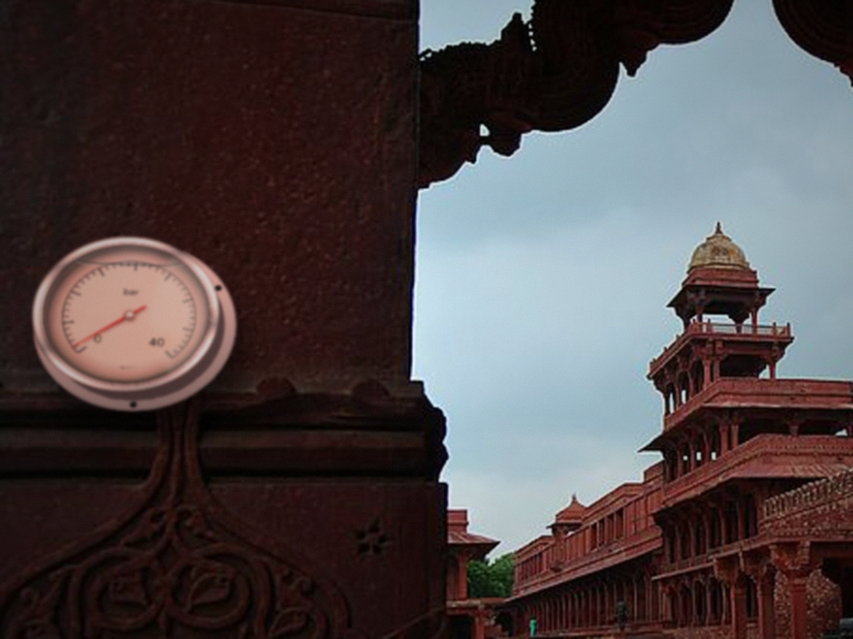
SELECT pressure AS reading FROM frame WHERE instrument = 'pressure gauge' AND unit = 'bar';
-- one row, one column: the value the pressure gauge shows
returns 1 bar
